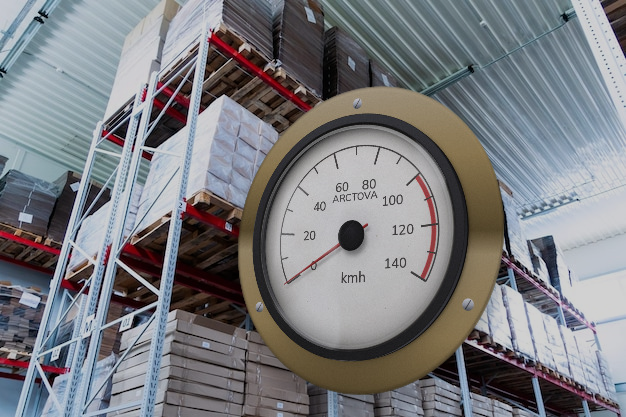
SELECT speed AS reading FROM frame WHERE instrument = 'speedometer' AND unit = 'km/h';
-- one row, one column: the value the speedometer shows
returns 0 km/h
